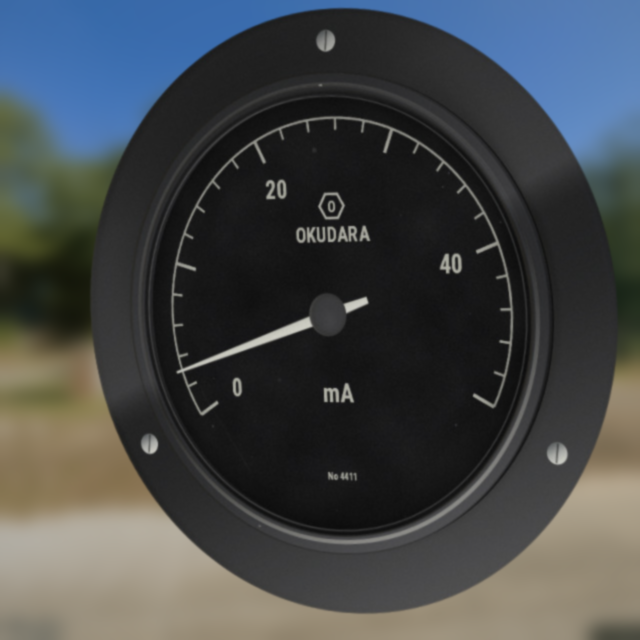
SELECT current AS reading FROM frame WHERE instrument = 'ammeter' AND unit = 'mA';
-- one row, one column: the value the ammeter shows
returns 3 mA
